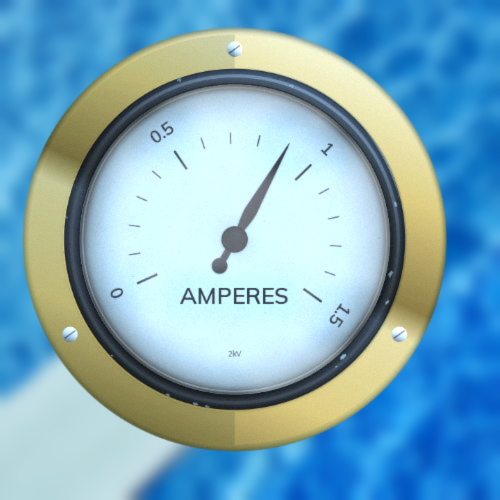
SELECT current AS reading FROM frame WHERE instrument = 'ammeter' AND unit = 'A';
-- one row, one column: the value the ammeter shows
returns 0.9 A
